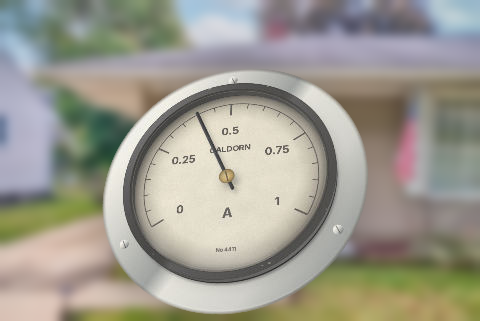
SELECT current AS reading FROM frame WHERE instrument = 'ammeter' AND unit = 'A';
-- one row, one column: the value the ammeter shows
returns 0.4 A
